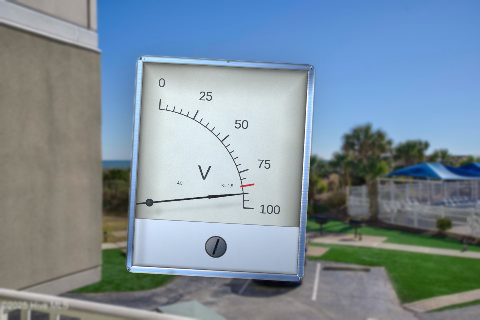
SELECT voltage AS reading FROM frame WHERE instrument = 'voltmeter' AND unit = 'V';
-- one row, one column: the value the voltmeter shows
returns 90 V
